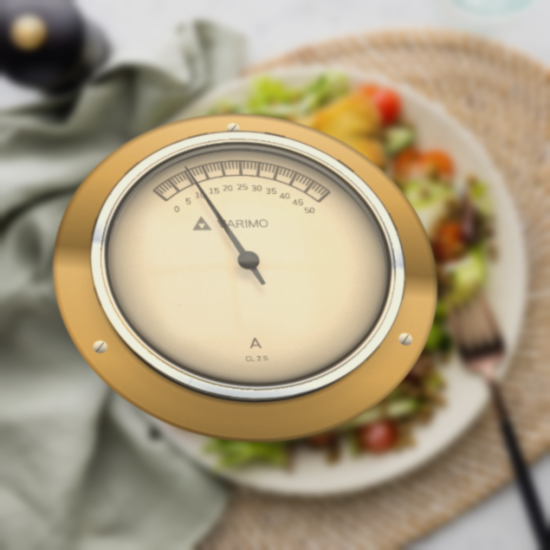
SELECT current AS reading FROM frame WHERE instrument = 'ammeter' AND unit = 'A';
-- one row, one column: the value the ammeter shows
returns 10 A
